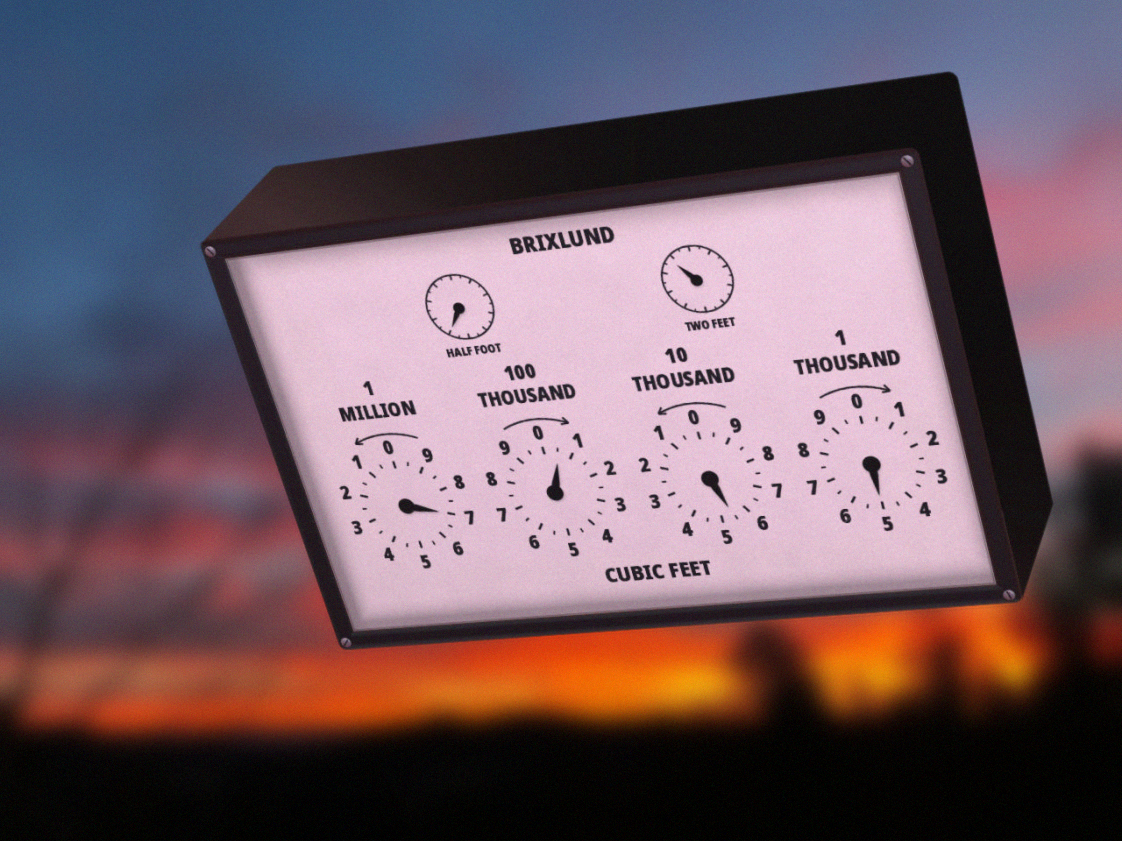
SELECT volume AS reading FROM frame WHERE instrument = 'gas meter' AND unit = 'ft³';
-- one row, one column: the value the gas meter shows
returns 705500 ft³
